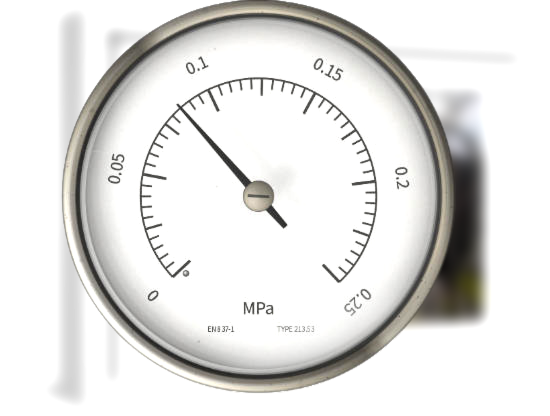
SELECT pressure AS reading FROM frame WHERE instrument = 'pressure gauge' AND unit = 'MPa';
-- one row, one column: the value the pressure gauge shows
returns 0.085 MPa
